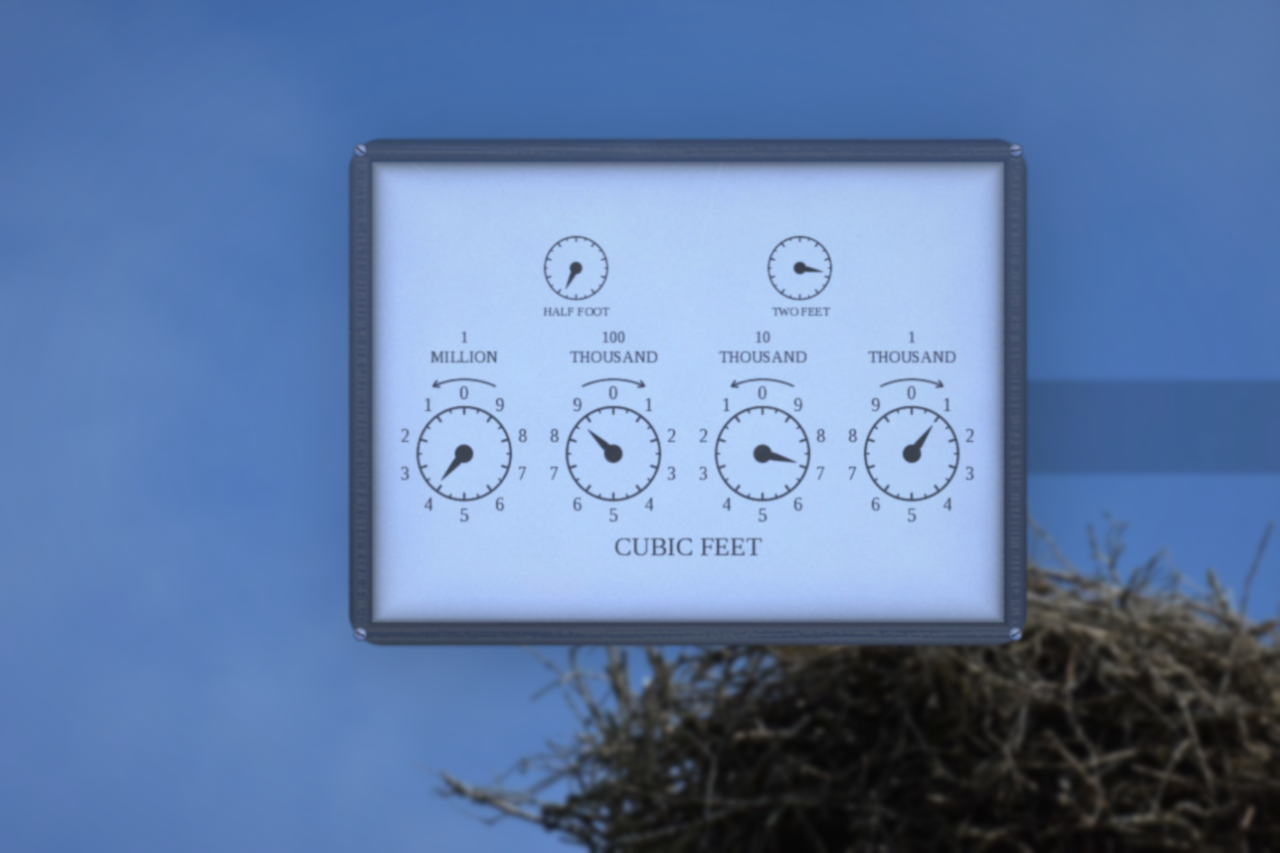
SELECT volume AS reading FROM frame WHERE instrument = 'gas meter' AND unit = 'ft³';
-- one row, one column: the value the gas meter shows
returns 387100 ft³
